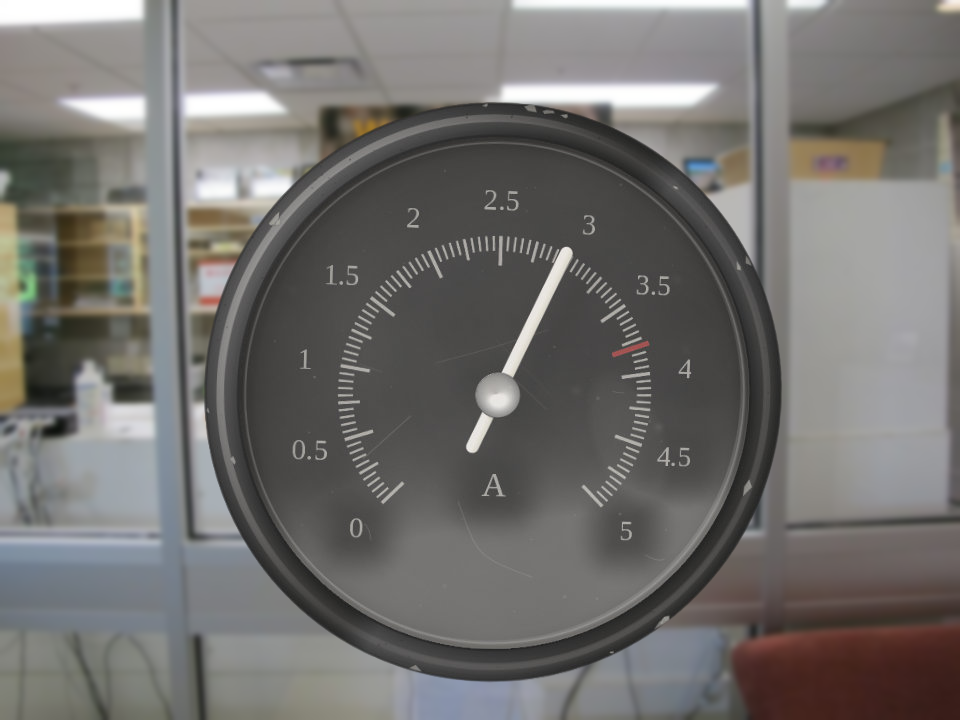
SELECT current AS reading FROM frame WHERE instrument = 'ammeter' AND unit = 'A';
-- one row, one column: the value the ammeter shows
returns 2.95 A
